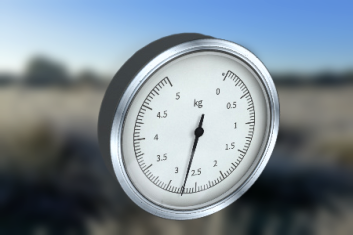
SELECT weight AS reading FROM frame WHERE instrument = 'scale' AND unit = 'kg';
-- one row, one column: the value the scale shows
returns 2.75 kg
